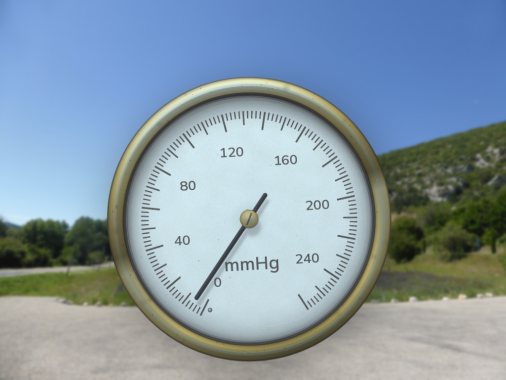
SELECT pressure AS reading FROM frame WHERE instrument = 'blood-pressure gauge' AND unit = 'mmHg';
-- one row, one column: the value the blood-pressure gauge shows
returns 6 mmHg
